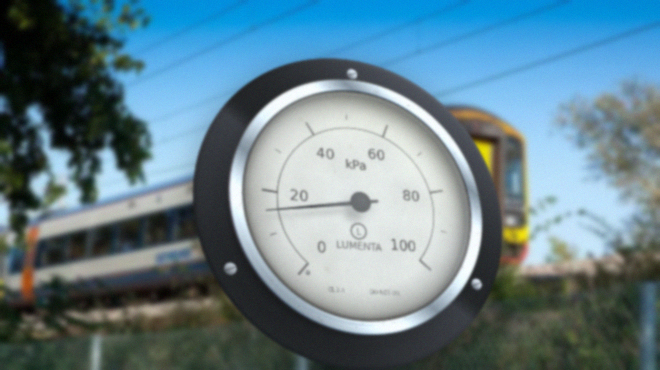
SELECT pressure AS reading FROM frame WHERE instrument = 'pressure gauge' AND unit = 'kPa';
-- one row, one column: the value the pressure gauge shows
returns 15 kPa
